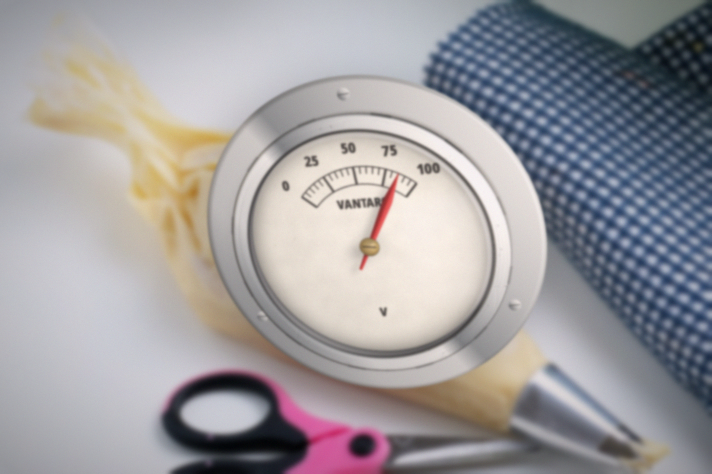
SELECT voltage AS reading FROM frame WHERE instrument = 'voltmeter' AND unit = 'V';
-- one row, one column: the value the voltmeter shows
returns 85 V
